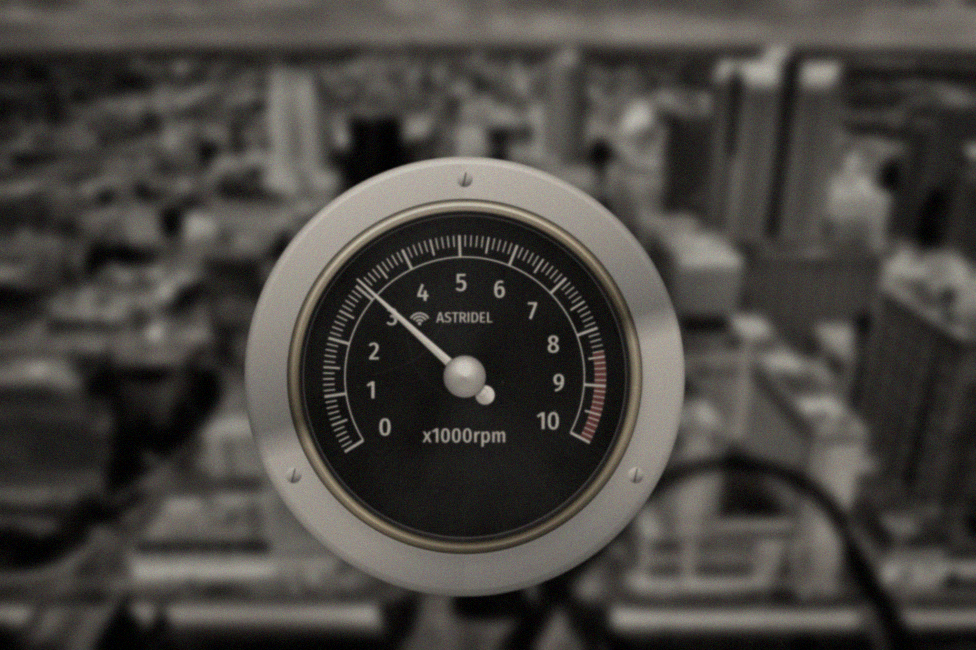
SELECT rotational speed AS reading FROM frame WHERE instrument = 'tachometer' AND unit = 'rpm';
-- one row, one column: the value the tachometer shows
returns 3100 rpm
